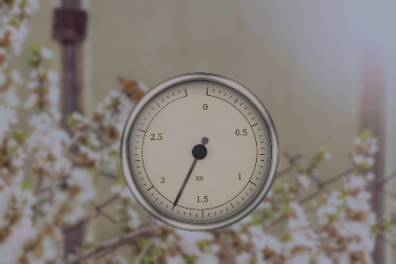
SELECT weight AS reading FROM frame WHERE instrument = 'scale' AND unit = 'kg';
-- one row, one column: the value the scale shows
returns 1.75 kg
